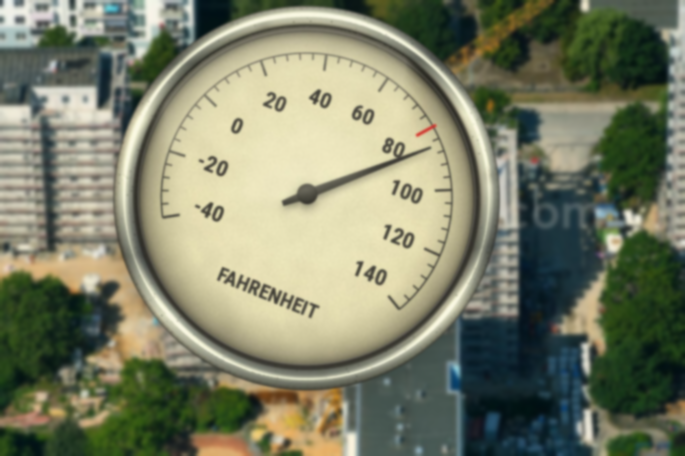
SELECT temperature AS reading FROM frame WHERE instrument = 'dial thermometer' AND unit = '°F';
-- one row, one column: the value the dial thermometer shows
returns 86 °F
